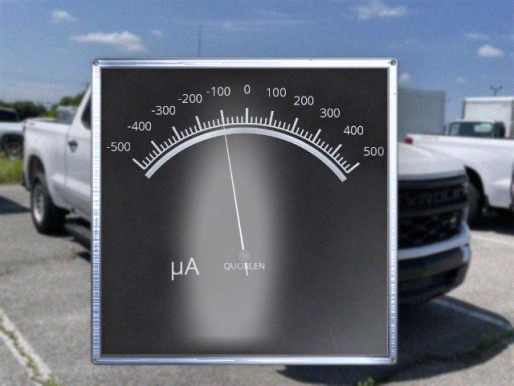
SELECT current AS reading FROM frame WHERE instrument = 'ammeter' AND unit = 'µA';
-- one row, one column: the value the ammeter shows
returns -100 µA
